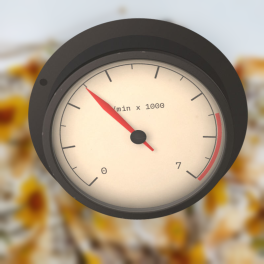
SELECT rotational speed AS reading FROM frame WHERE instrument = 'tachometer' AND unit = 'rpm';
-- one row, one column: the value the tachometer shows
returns 2500 rpm
